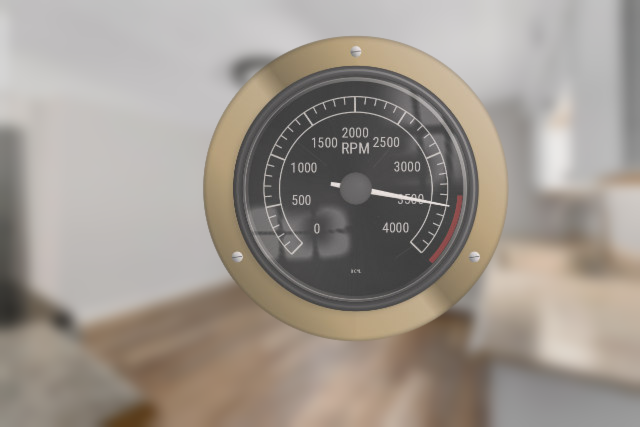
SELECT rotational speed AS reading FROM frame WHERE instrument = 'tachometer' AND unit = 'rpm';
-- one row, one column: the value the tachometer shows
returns 3500 rpm
